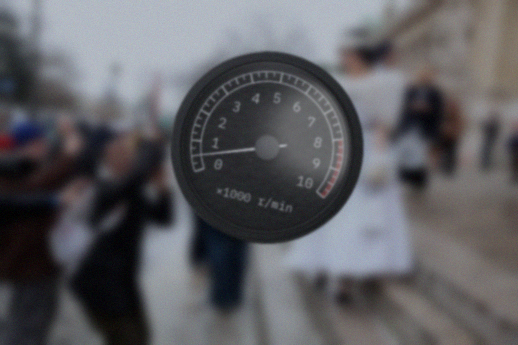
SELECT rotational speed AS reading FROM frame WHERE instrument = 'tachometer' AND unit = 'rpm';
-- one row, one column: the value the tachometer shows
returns 500 rpm
